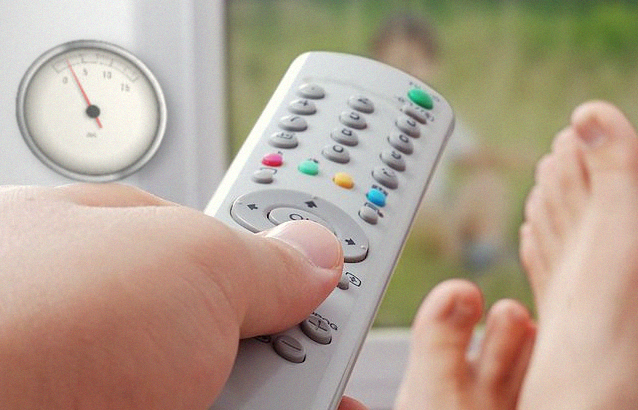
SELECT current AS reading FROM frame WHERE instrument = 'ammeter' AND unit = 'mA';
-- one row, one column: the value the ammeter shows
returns 2.5 mA
